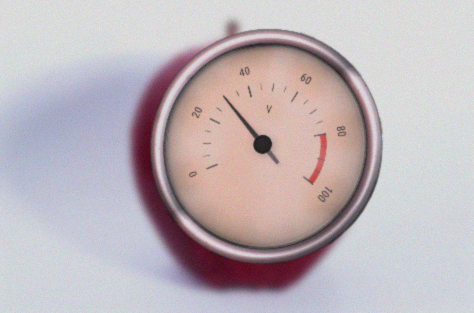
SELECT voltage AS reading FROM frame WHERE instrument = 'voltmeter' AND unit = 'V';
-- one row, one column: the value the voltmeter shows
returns 30 V
